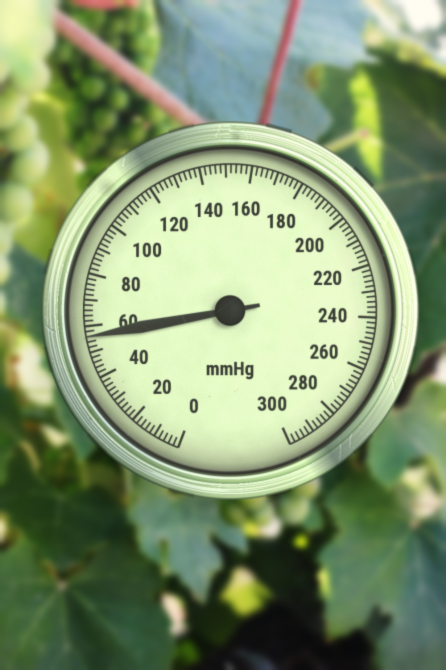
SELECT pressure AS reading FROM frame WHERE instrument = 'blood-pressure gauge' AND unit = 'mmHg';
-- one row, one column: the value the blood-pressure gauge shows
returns 56 mmHg
